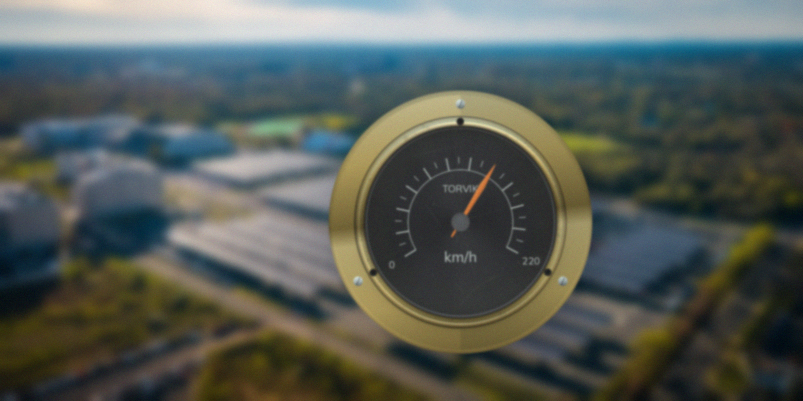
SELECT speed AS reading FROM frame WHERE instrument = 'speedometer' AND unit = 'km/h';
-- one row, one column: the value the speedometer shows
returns 140 km/h
